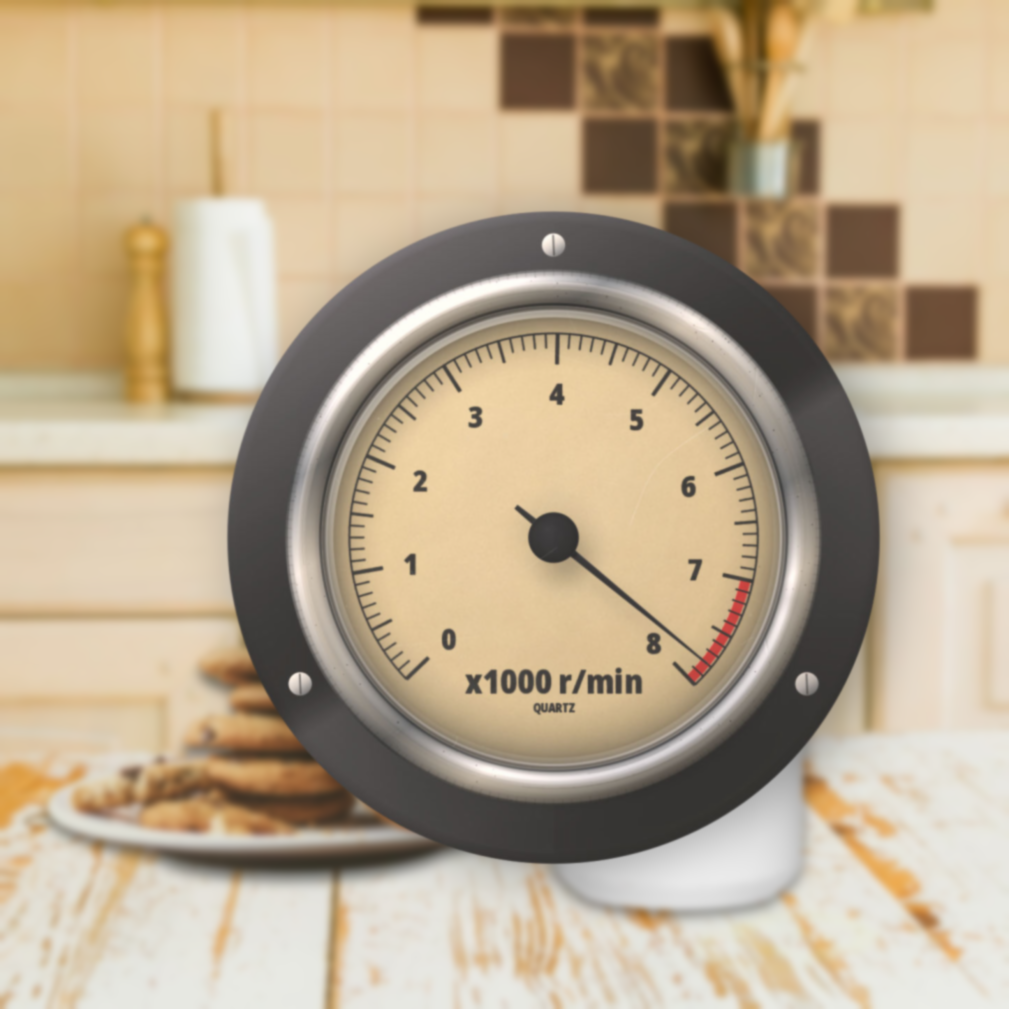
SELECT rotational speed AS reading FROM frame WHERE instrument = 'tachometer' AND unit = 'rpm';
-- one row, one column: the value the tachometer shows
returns 7800 rpm
